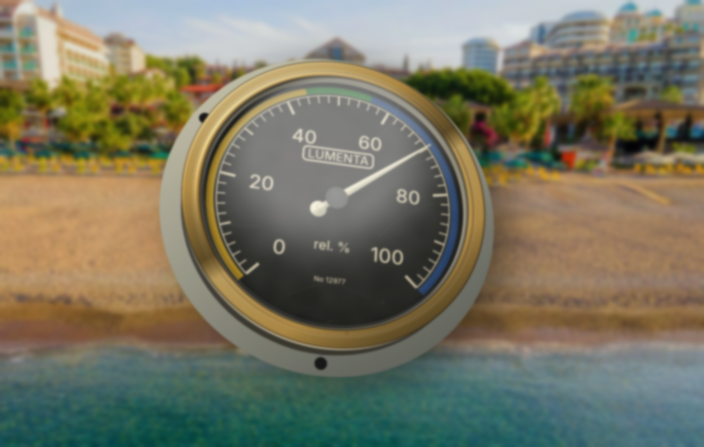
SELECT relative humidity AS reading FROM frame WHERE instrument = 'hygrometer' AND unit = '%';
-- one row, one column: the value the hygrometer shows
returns 70 %
